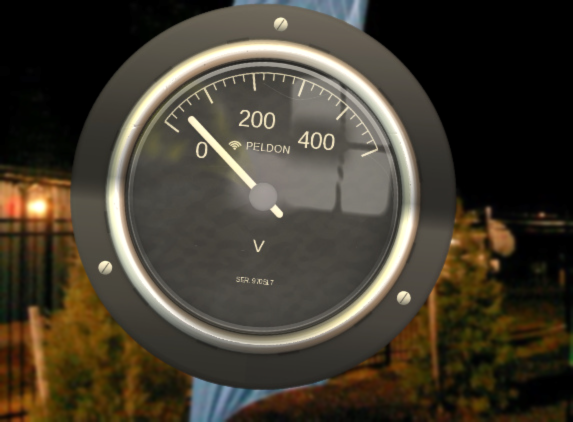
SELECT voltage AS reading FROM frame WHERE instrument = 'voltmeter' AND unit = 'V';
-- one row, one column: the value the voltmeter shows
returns 40 V
